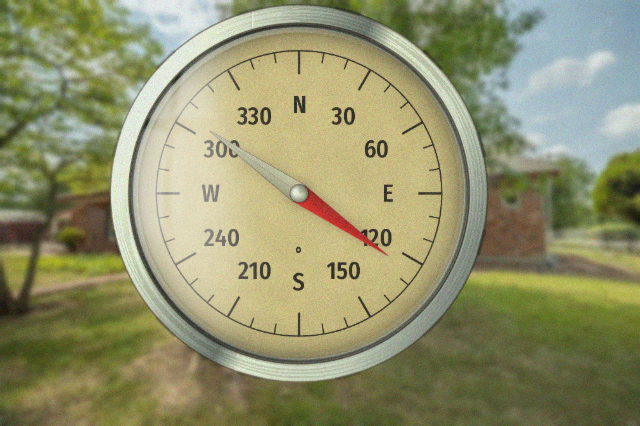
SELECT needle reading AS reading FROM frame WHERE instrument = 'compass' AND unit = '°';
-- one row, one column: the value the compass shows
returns 125 °
